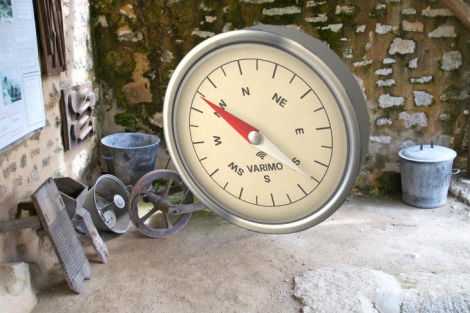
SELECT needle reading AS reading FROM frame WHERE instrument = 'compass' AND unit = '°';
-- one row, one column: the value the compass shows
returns 315 °
